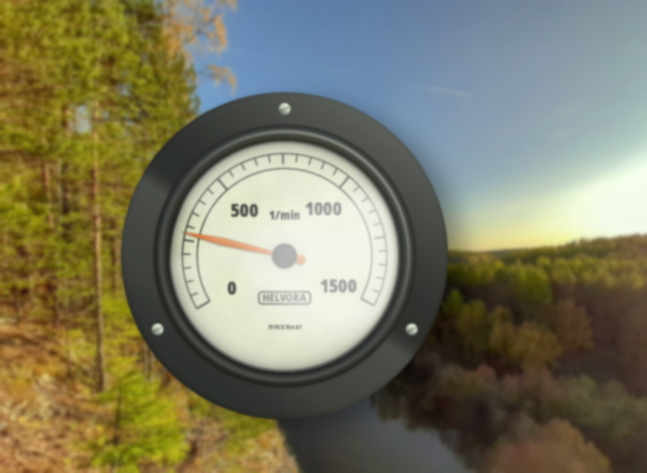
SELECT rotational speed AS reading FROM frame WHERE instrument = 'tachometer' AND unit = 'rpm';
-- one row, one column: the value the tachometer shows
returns 275 rpm
